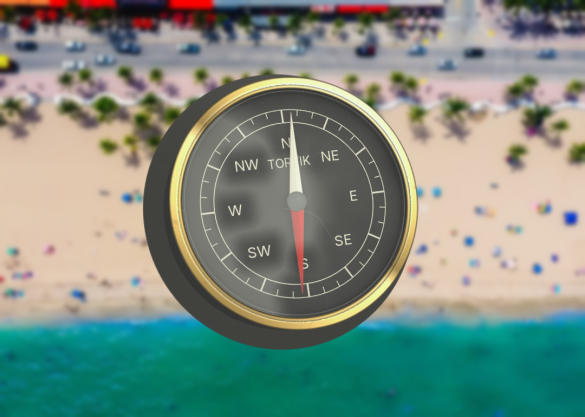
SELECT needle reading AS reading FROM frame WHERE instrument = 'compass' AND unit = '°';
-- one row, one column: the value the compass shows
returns 185 °
